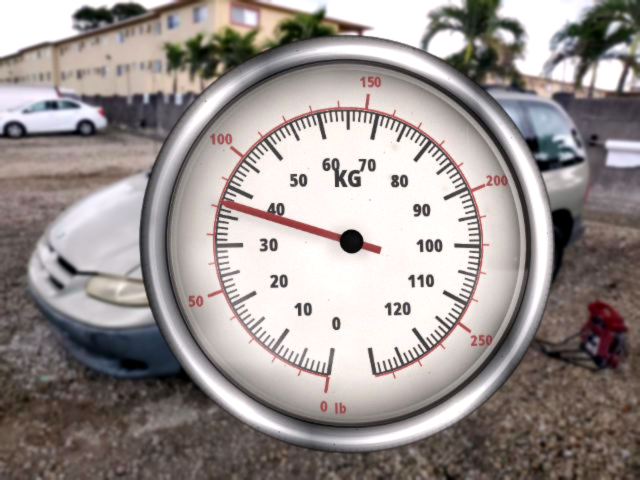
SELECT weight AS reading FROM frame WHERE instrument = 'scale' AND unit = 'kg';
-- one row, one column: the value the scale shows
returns 37 kg
